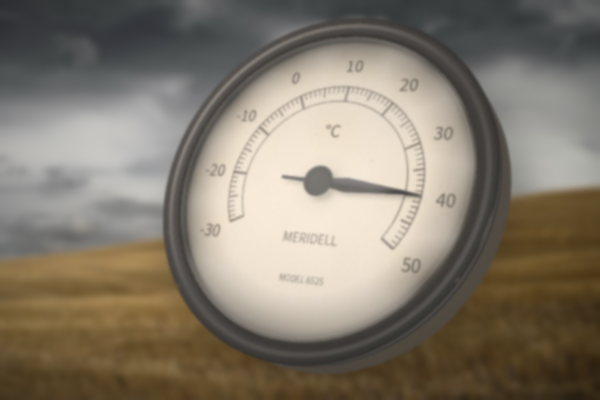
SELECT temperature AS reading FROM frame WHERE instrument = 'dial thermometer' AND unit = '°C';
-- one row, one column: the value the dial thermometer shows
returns 40 °C
